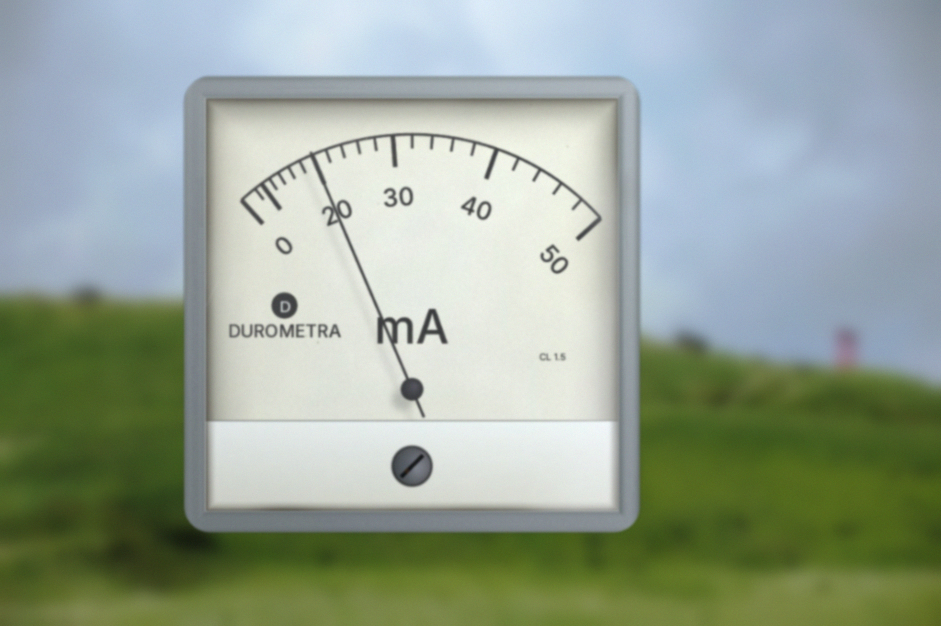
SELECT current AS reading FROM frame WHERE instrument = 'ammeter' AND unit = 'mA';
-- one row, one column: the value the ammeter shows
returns 20 mA
